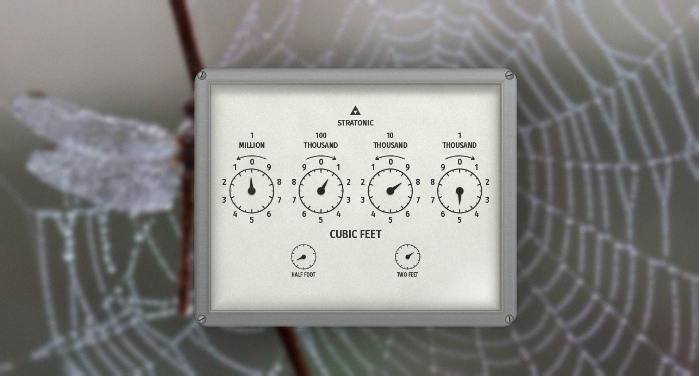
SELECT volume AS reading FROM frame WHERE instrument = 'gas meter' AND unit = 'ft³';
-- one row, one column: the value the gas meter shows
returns 8500 ft³
